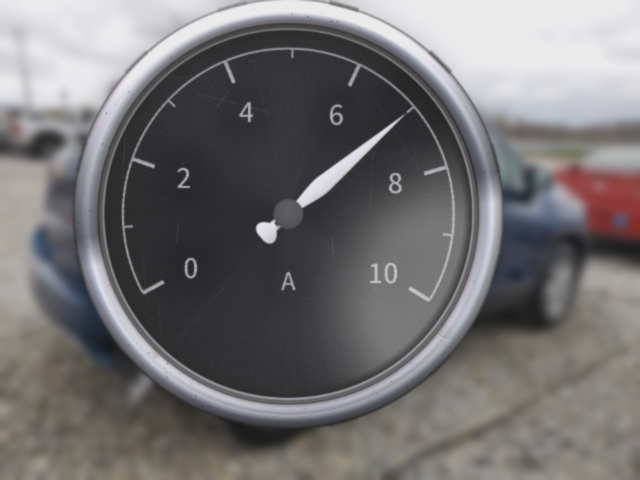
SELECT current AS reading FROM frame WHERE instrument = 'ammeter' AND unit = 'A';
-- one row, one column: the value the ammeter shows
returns 7 A
